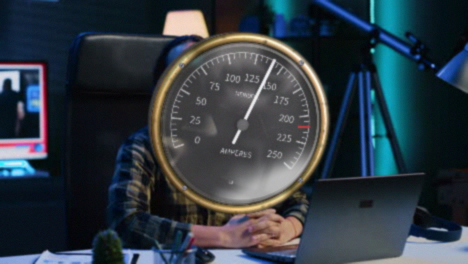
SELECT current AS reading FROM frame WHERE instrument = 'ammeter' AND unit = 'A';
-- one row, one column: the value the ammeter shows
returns 140 A
